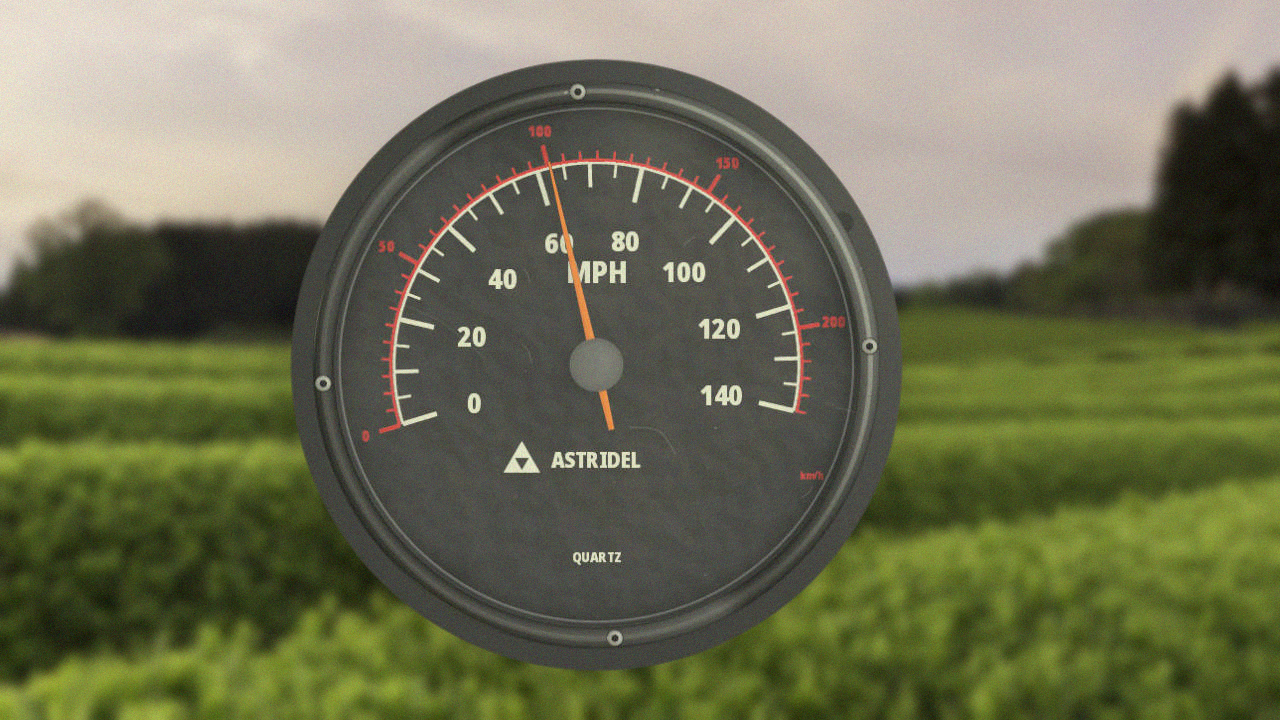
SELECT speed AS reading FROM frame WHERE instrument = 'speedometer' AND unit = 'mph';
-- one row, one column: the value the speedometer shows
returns 62.5 mph
